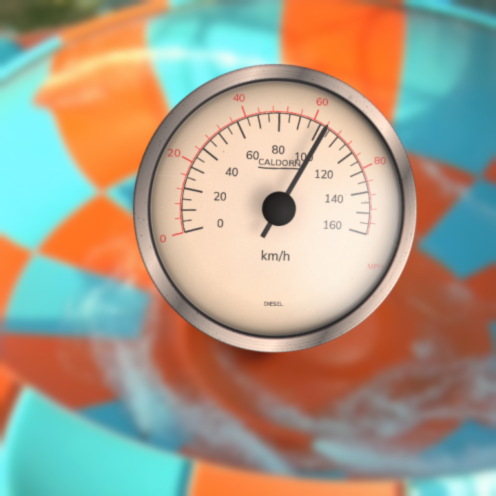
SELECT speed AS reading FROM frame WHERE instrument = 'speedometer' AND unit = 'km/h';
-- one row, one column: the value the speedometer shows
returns 102.5 km/h
